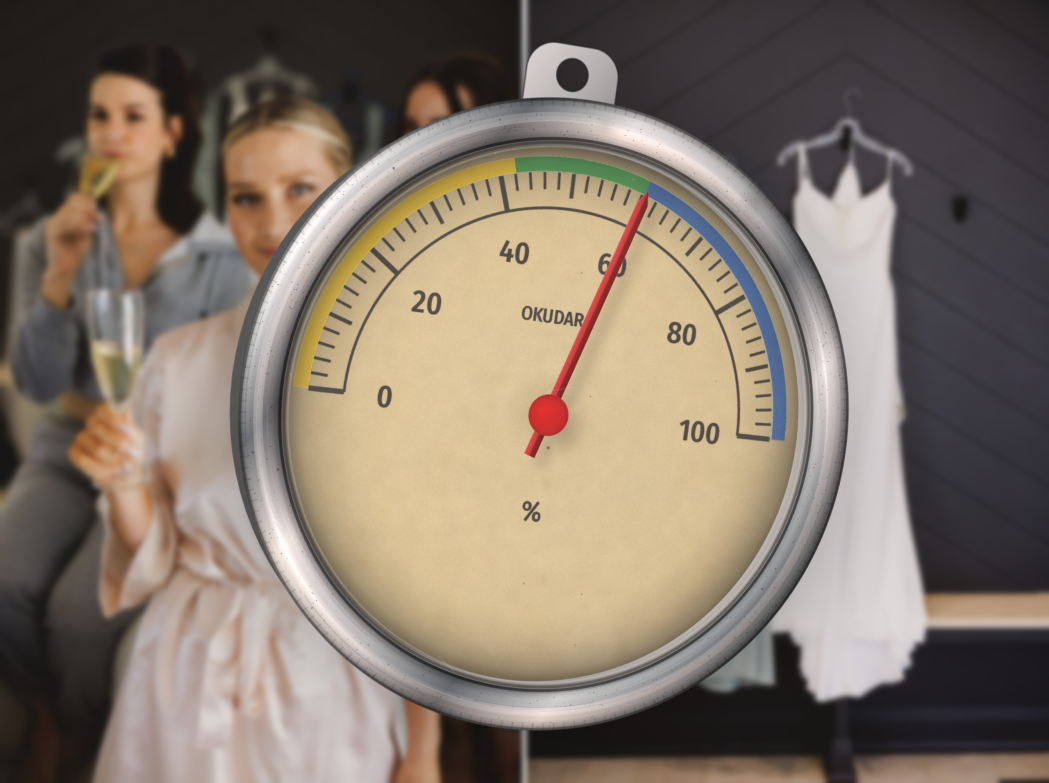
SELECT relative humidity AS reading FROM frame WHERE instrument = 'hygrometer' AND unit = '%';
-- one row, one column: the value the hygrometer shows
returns 60 %
